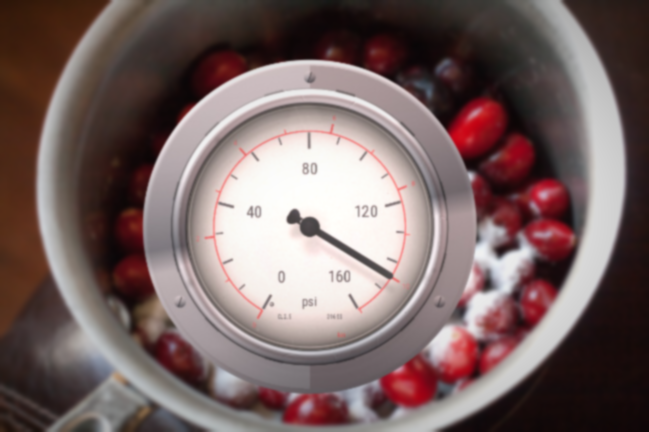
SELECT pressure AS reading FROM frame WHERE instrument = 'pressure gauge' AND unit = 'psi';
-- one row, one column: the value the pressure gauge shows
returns 145 psi
